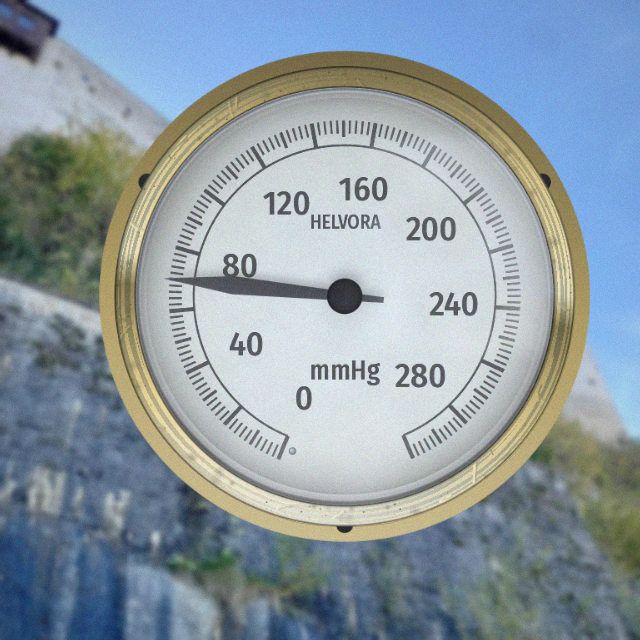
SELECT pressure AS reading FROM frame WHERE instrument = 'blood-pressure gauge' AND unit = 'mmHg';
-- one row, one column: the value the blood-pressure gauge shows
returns 70 mmHg
